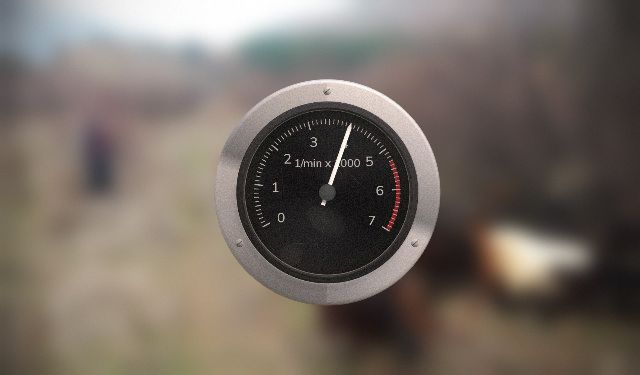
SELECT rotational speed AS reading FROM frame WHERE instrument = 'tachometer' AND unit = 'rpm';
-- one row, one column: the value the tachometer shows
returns 4000 rpm
